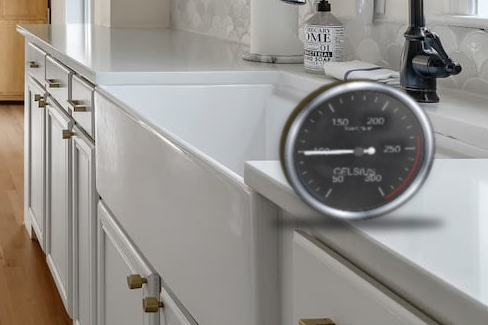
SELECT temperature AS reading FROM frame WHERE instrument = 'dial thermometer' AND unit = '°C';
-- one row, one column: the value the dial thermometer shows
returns 100 °C
